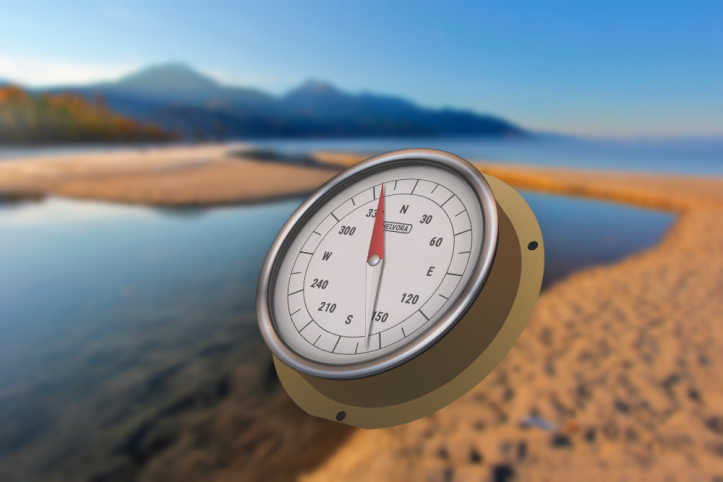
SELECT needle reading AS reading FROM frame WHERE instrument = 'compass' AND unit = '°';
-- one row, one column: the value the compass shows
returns 337.5 °
